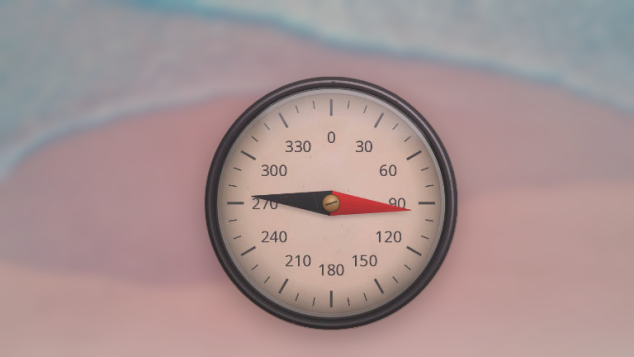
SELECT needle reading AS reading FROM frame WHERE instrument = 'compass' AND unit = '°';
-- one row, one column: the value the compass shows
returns 95 °
